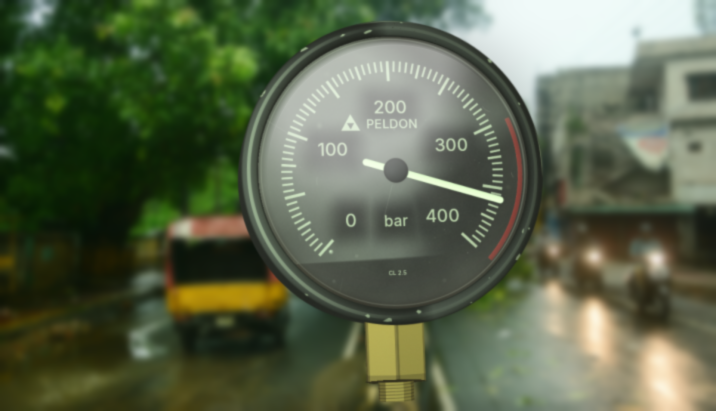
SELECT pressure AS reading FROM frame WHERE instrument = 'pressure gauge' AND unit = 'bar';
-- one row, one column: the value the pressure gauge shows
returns 360 bar
